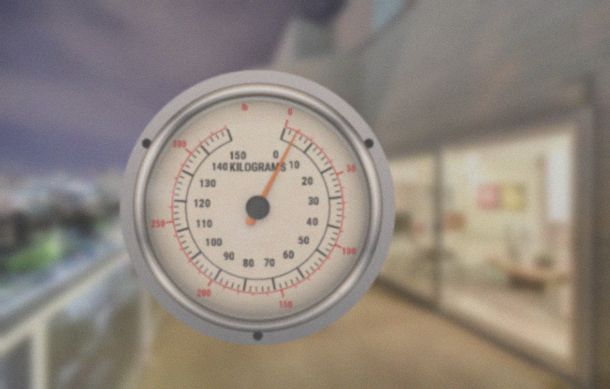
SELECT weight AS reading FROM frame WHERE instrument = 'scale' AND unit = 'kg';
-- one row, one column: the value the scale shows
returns 4 kg
